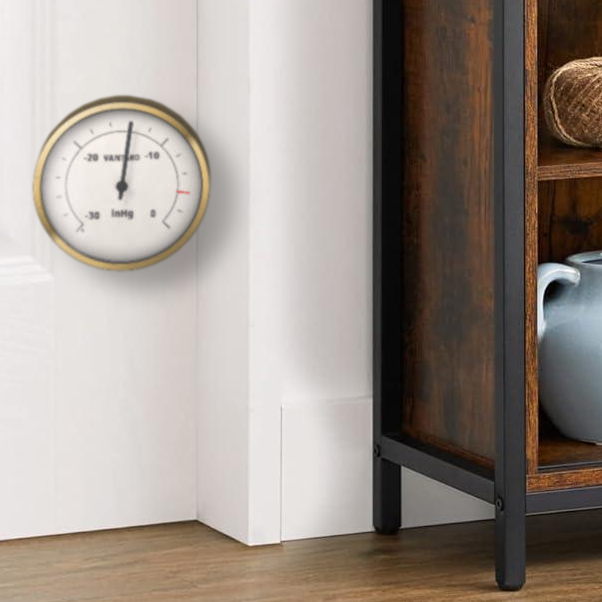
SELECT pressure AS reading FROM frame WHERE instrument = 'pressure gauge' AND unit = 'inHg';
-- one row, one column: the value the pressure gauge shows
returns -14 inHg
